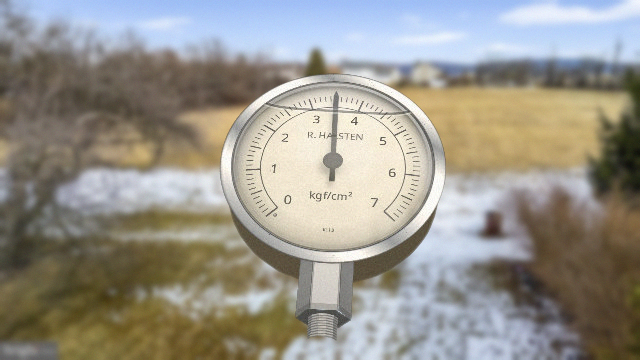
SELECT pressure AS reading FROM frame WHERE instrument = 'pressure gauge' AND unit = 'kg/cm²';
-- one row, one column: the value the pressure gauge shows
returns 3.5 kg/cm²
